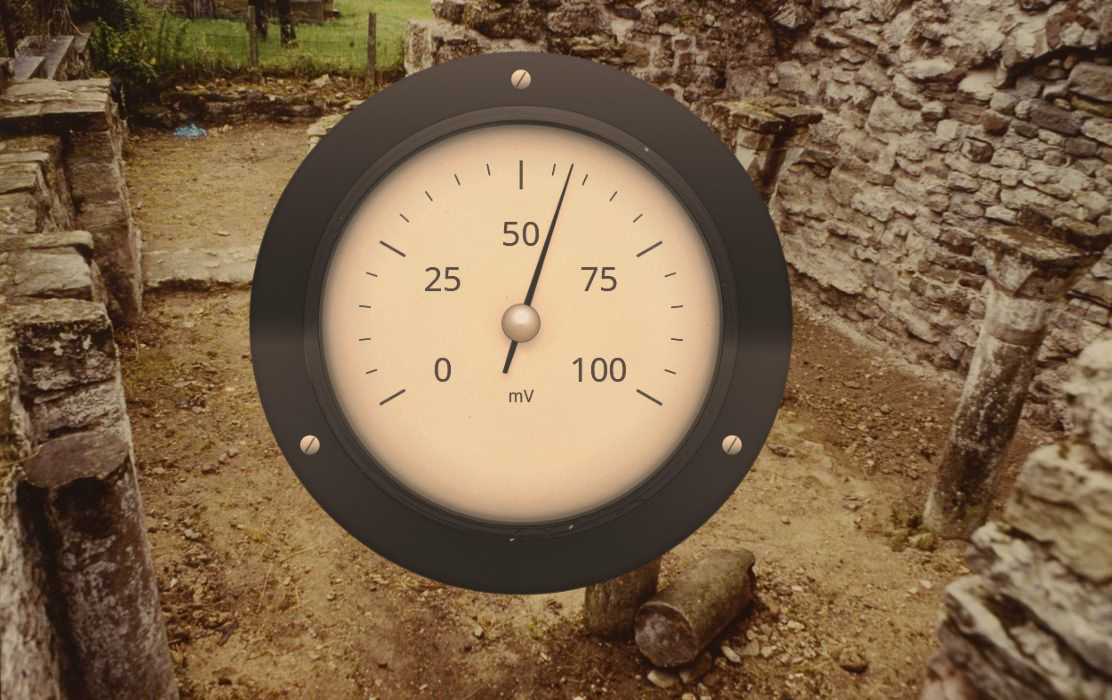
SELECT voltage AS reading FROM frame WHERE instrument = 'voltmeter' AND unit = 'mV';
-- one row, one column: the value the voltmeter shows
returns 57.5 mV
